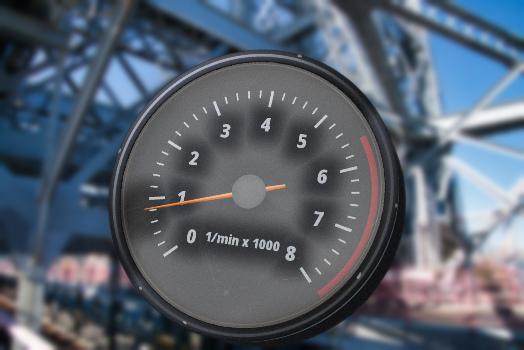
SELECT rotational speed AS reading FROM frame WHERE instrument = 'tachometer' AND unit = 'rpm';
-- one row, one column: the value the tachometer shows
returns 800 rpm
